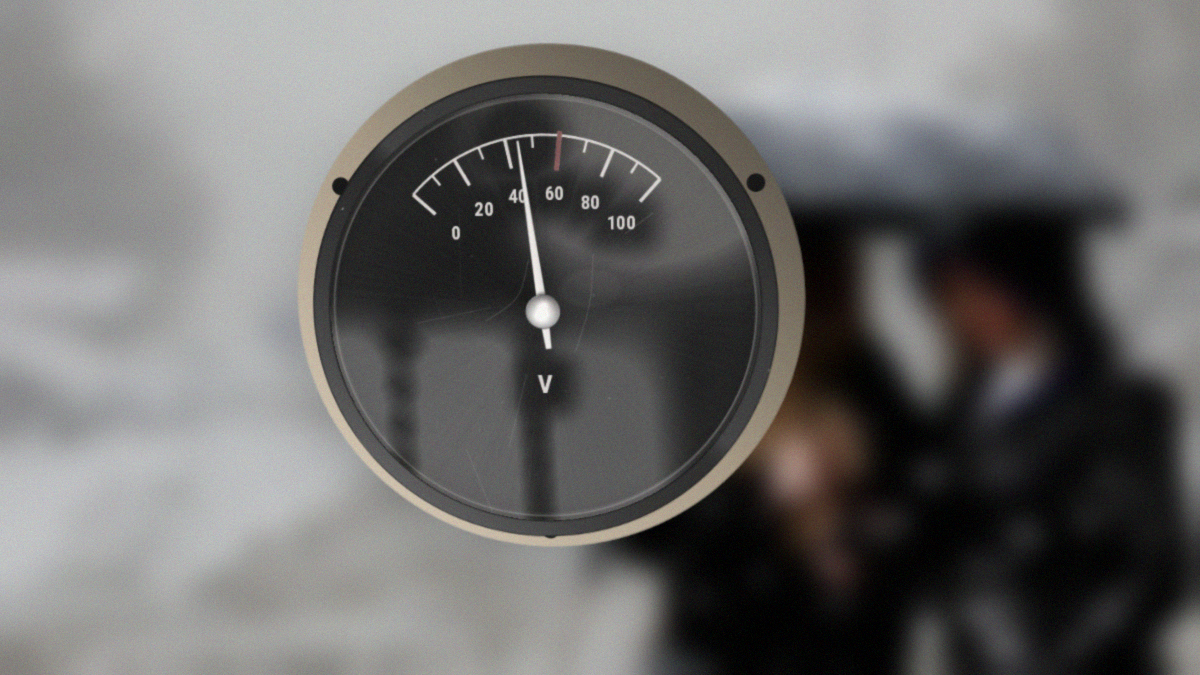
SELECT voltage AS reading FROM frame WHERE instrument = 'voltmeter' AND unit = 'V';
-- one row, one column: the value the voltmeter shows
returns 45 V
